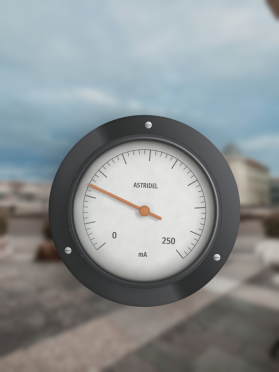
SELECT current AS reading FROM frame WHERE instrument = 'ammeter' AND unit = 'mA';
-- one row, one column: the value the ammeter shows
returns 60 mA
